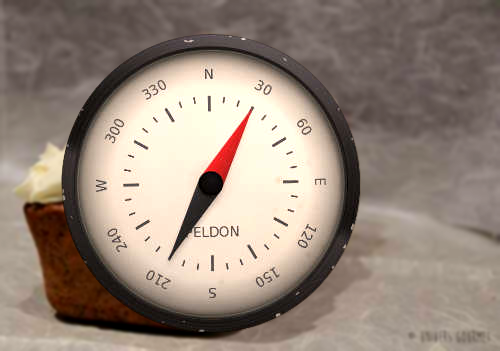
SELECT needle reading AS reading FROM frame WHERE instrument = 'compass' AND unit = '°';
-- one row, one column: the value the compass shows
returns 30 °
